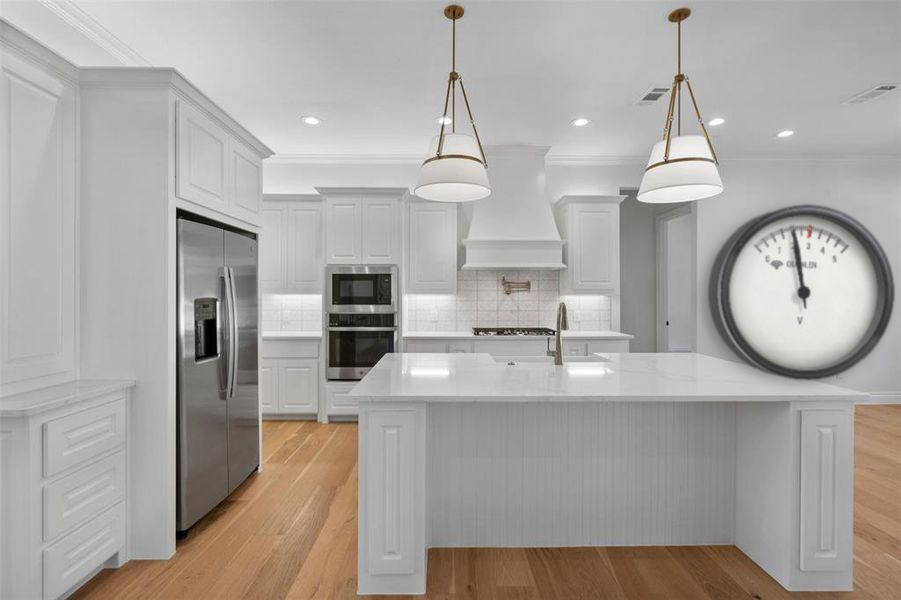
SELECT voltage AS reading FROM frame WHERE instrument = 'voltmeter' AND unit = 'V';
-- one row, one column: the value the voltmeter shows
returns 2 V
